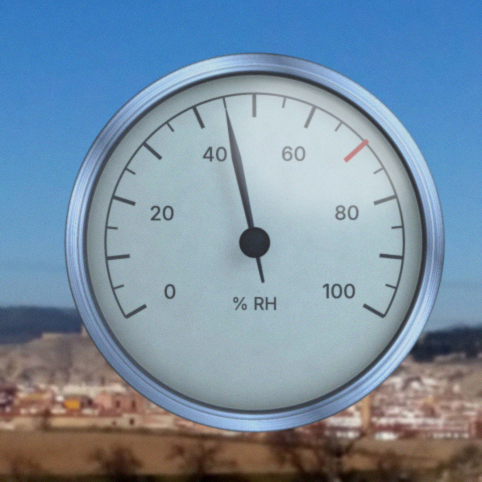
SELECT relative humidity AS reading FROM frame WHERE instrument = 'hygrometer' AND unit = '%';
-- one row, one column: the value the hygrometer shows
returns 45 %
